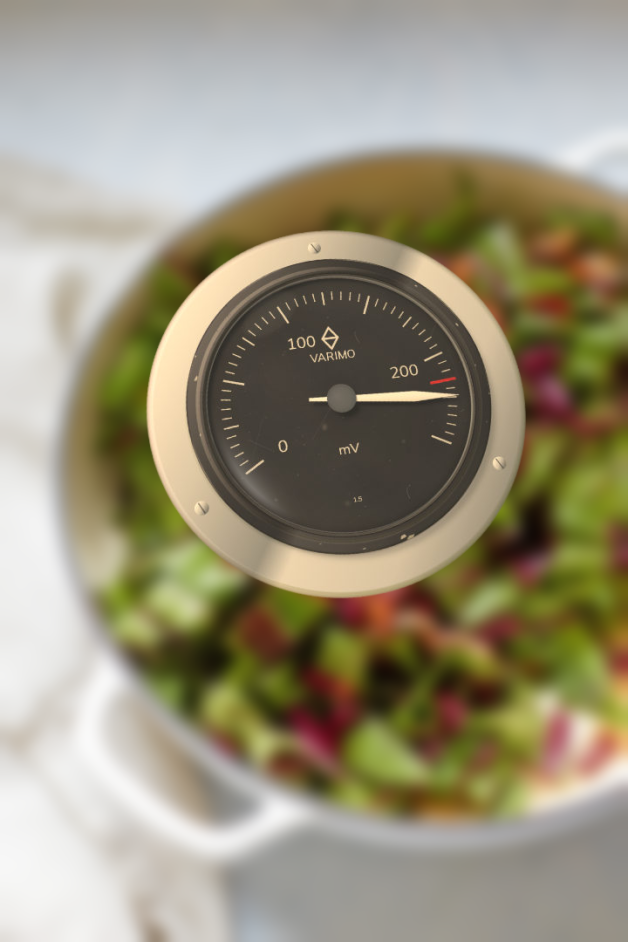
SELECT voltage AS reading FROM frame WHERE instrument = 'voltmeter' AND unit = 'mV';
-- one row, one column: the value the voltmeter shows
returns 225 mV
